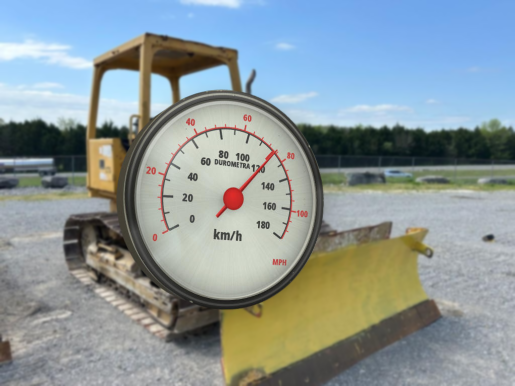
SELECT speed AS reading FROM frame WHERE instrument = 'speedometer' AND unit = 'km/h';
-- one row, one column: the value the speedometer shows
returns 120 km/h
